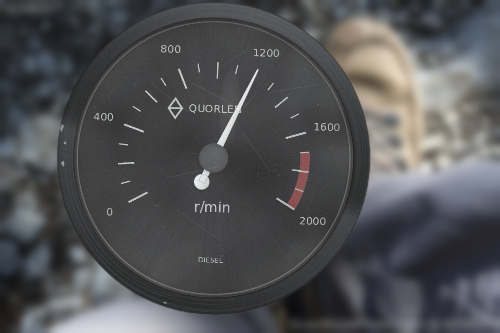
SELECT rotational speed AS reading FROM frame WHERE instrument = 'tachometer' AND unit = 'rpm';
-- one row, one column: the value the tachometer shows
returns 1200 rpm
